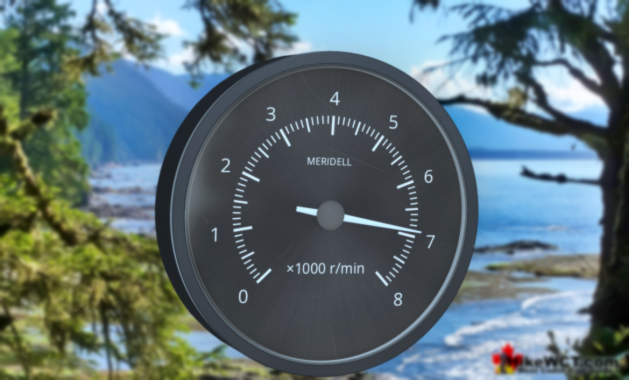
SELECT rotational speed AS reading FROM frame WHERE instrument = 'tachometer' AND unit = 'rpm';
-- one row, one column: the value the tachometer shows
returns 6900 rpm
